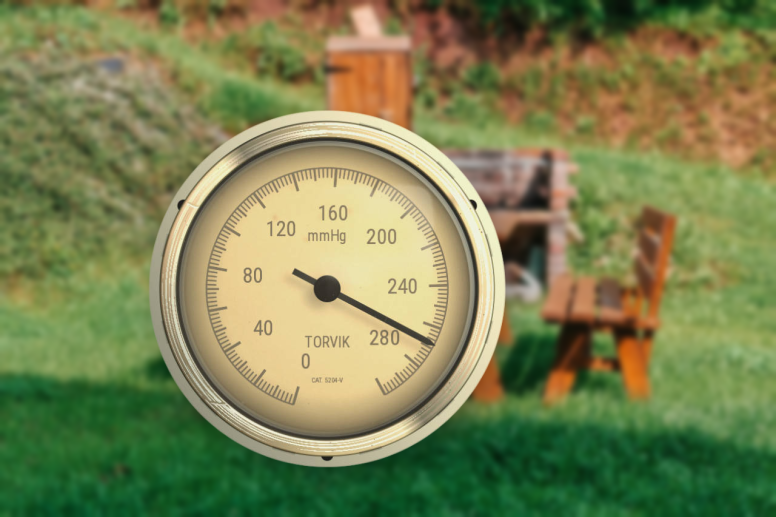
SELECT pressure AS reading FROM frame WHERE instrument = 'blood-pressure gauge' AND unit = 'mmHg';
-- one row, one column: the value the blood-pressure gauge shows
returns 268 mmHg
